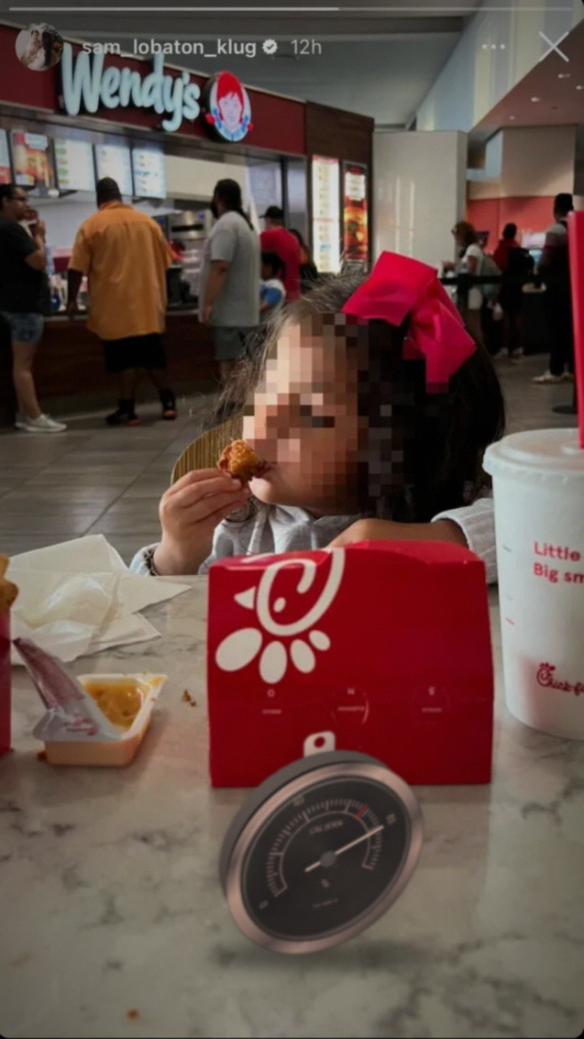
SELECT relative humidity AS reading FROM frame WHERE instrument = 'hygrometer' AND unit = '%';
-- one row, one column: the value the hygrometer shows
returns 80 %
